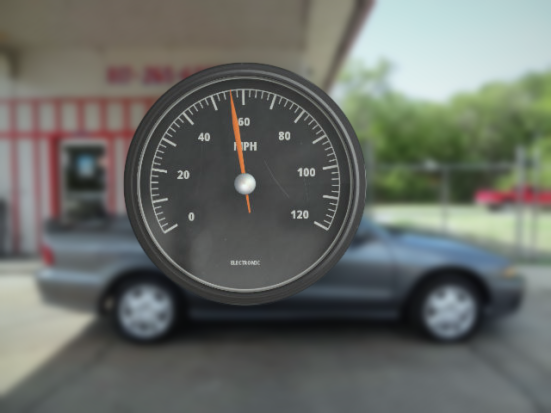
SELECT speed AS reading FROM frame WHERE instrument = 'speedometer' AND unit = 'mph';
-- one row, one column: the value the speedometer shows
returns 56 mph
